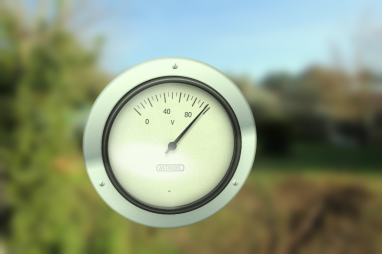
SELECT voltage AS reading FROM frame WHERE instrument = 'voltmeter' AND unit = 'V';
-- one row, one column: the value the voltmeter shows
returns 95 V
